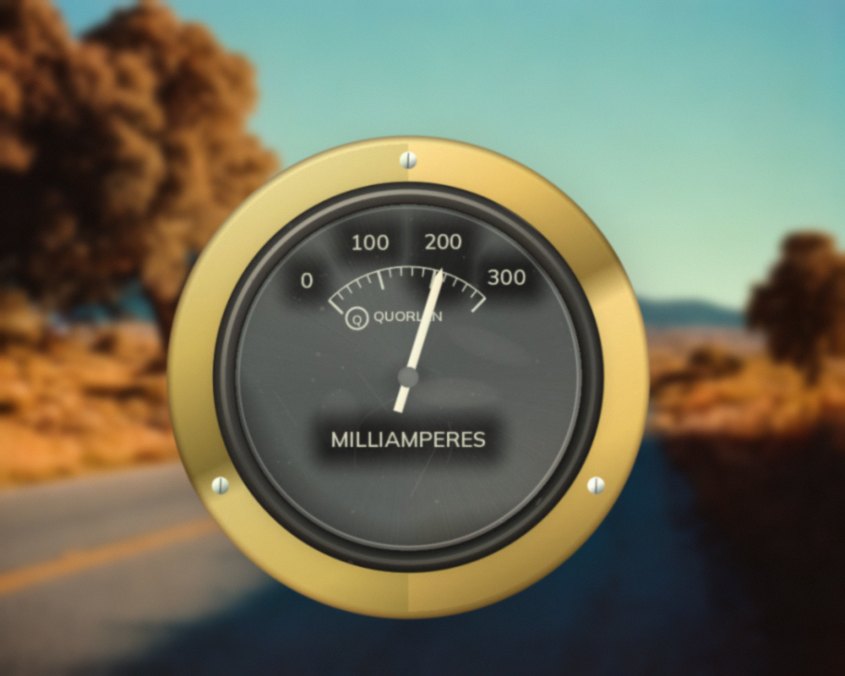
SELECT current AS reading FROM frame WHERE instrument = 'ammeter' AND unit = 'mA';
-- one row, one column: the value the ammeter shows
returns 210 mA
